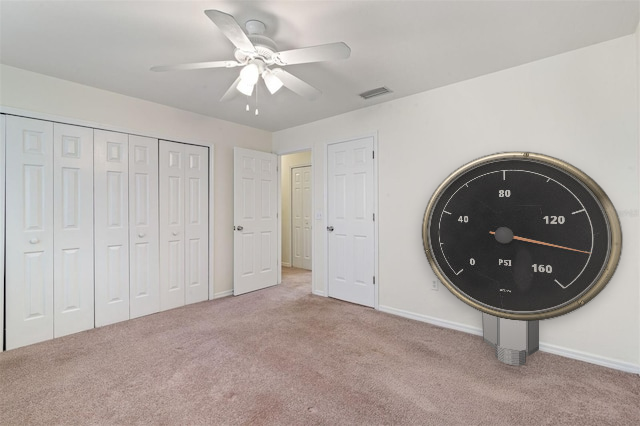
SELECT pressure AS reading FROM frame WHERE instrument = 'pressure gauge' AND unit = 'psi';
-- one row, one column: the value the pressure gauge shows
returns 140 psi
